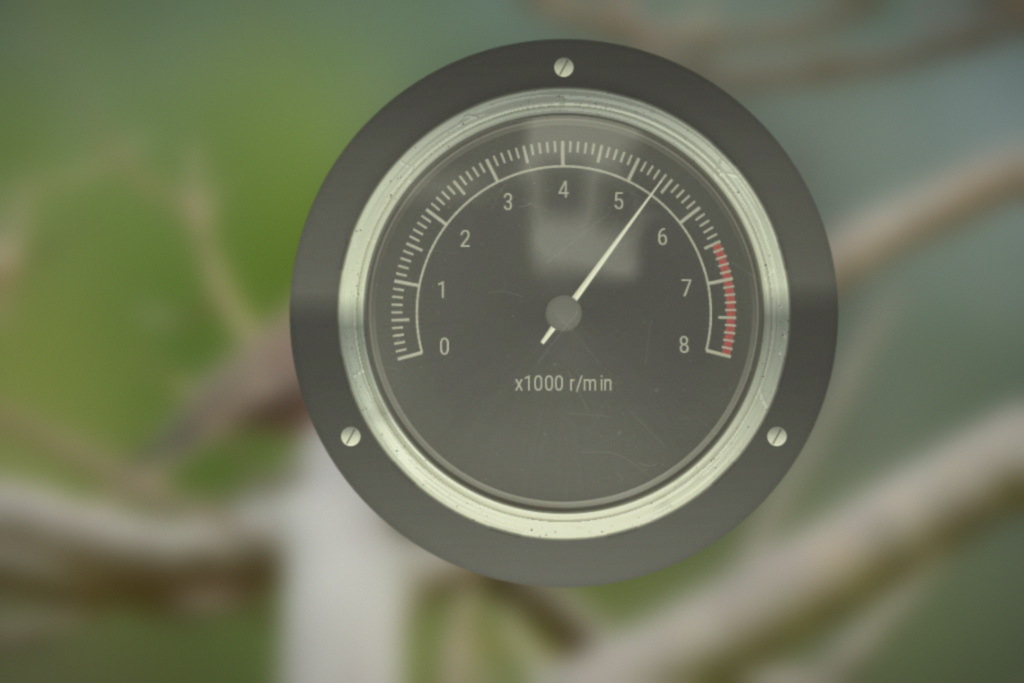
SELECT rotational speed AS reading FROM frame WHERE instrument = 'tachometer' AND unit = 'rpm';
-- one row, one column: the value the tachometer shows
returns 5400 rpm
